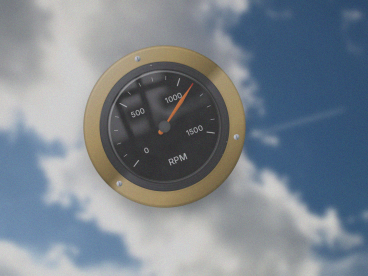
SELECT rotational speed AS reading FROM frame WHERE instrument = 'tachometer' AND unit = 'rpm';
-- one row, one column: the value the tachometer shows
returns 1100 rpm
